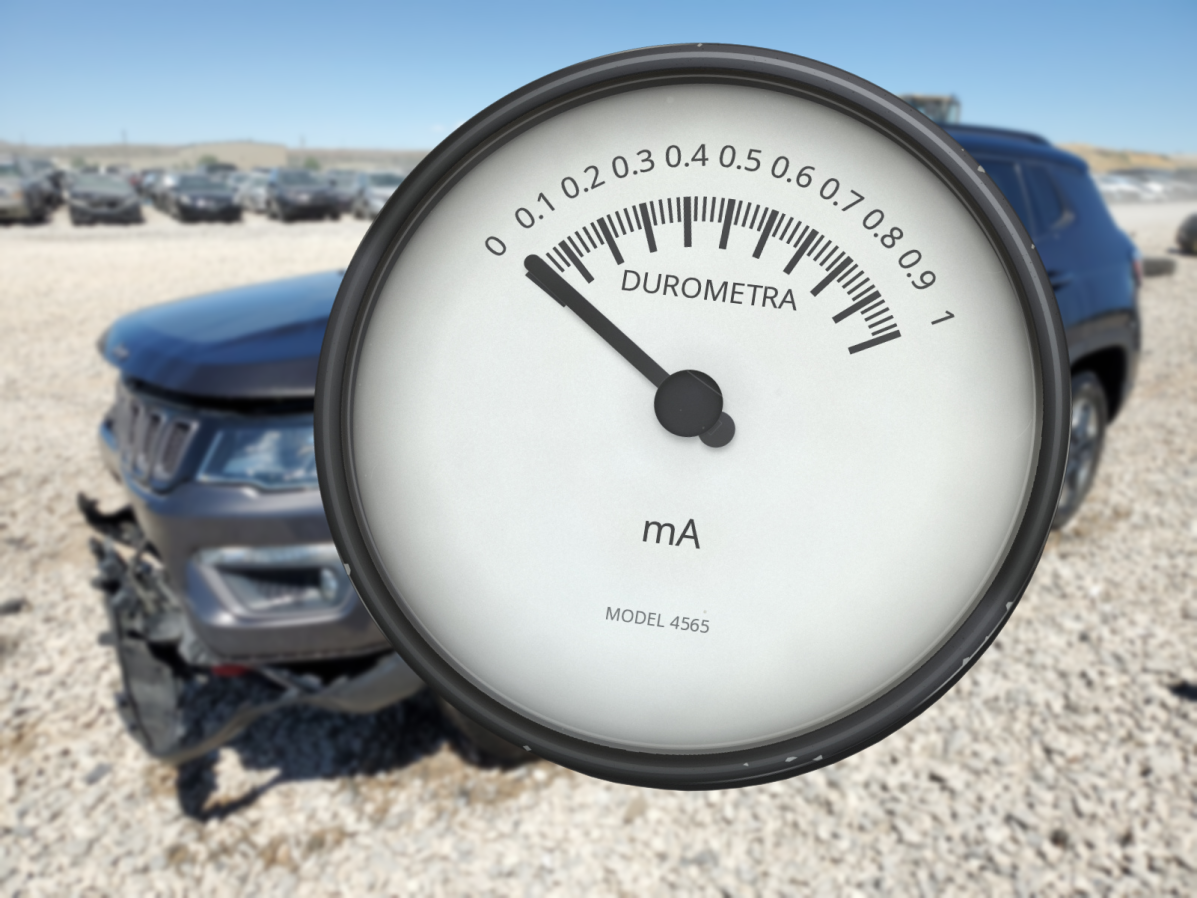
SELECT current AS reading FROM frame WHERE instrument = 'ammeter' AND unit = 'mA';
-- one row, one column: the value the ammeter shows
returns 0.02 mA
